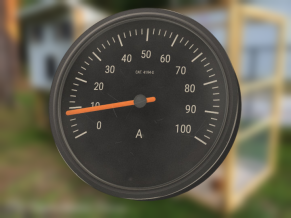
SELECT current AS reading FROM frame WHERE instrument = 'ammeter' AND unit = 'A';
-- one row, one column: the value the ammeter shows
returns 8 A
